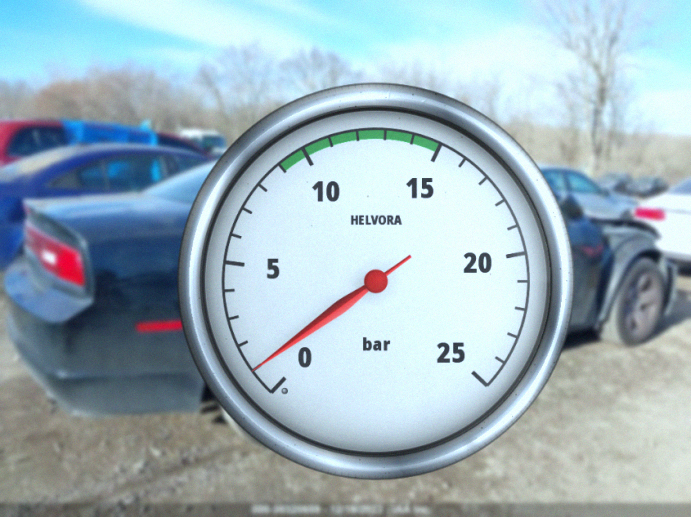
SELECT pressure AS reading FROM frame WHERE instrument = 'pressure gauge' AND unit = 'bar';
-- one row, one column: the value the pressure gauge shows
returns 1 bar
